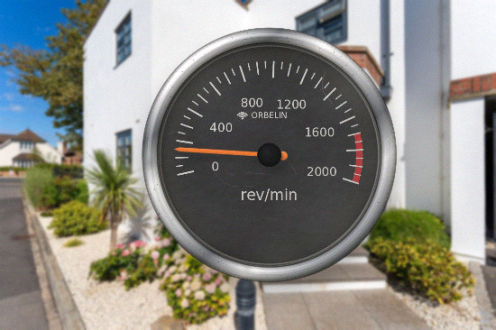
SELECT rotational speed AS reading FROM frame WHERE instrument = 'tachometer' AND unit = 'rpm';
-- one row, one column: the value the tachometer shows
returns 150 rpm
